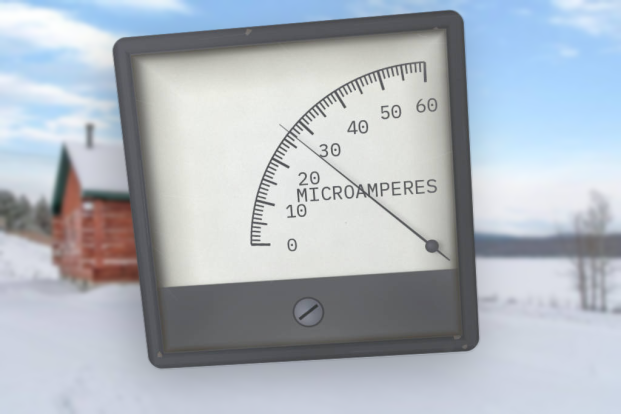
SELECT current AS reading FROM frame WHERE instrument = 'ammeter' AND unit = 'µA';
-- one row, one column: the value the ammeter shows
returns 27 µA
